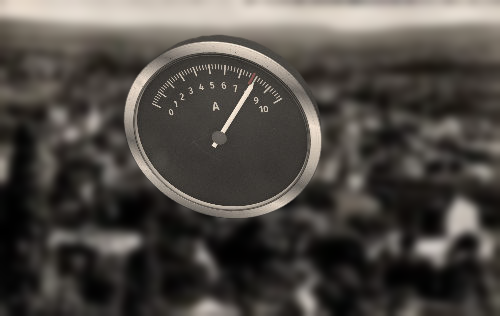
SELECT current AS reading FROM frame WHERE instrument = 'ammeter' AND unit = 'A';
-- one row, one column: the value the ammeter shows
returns 8 A
